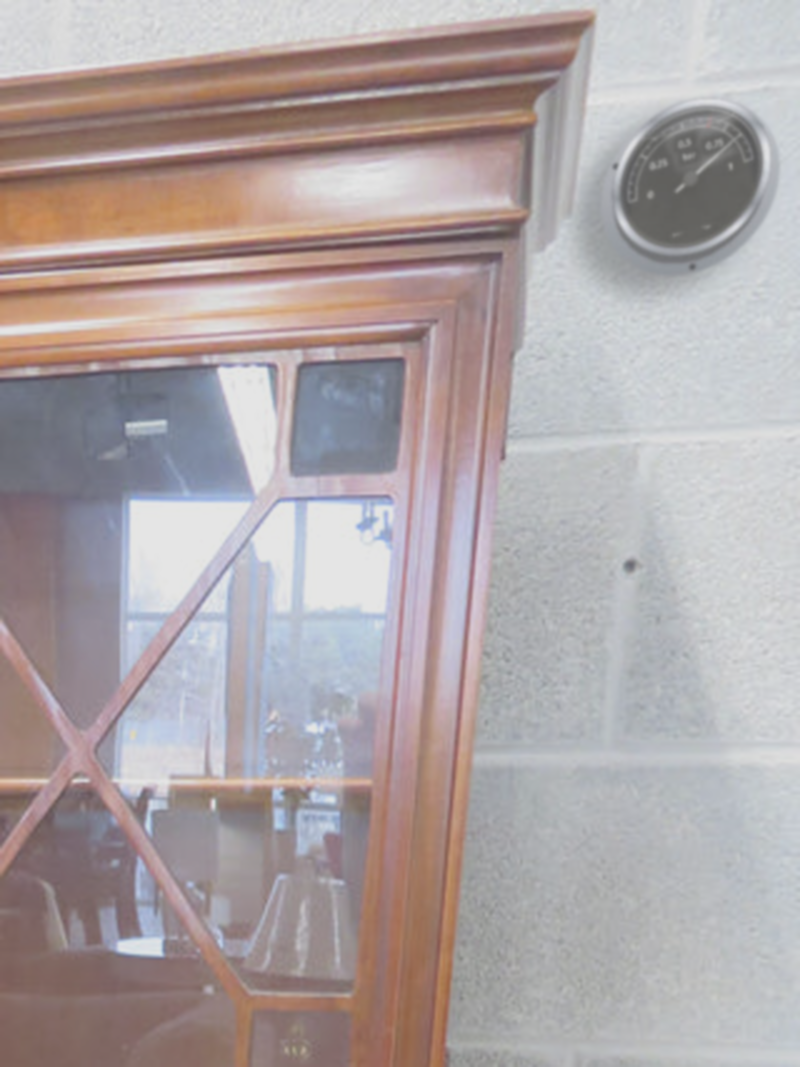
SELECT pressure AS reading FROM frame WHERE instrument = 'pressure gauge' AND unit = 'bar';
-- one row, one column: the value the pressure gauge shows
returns 0.85 bar
